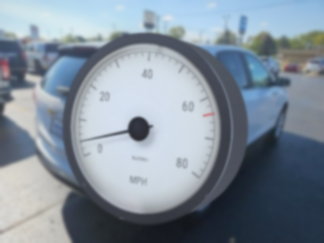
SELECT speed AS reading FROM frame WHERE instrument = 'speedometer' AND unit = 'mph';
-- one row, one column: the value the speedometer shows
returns 4 mph
